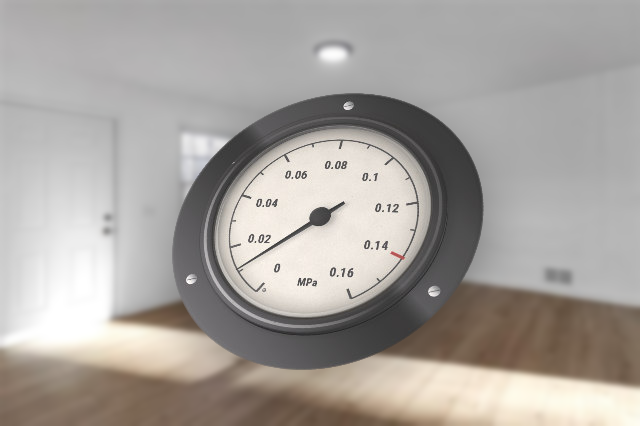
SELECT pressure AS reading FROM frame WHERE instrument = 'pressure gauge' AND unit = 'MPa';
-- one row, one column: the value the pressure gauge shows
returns 0.01 MPa
